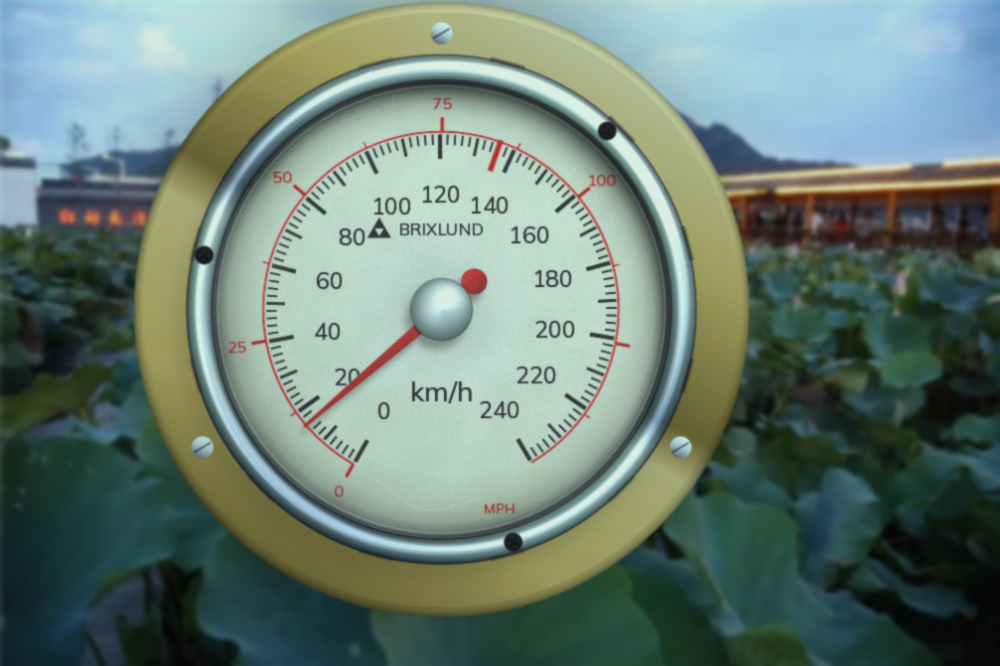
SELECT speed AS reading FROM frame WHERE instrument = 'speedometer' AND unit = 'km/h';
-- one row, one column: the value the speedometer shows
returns 16 km/h
